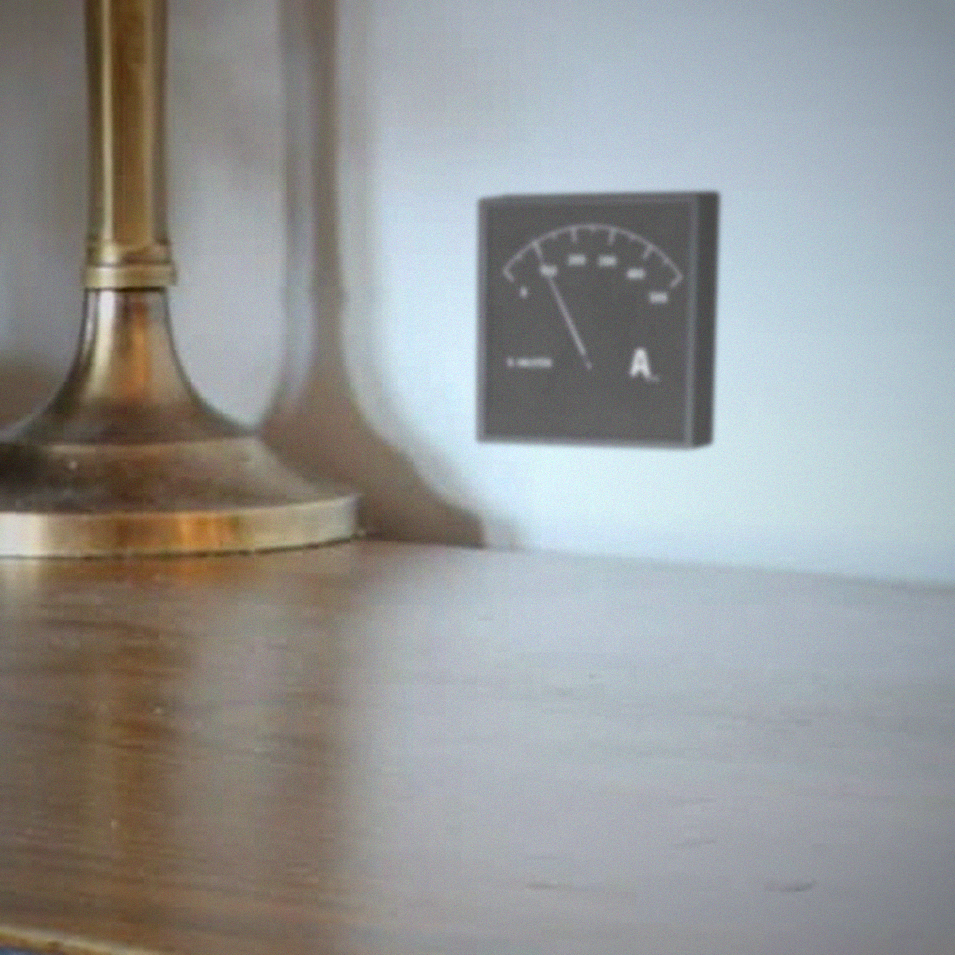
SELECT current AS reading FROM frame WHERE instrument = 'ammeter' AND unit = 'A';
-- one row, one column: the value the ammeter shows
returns 100 A
